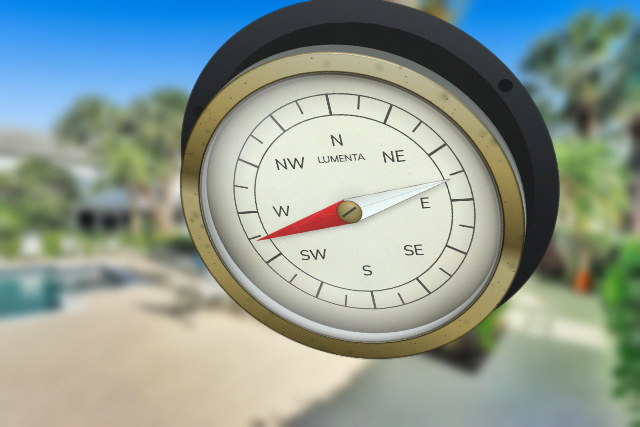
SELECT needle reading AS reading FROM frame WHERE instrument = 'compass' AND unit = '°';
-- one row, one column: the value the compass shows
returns 255 °
